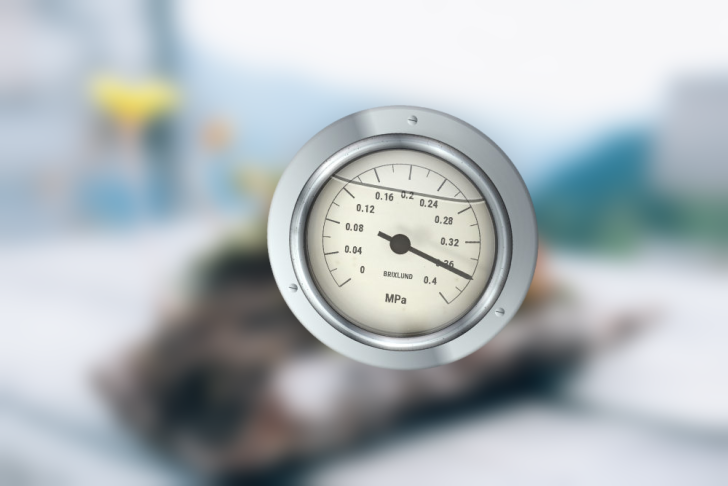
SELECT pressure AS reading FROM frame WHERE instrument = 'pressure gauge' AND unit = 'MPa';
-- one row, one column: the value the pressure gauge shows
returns 0.36 MPa
